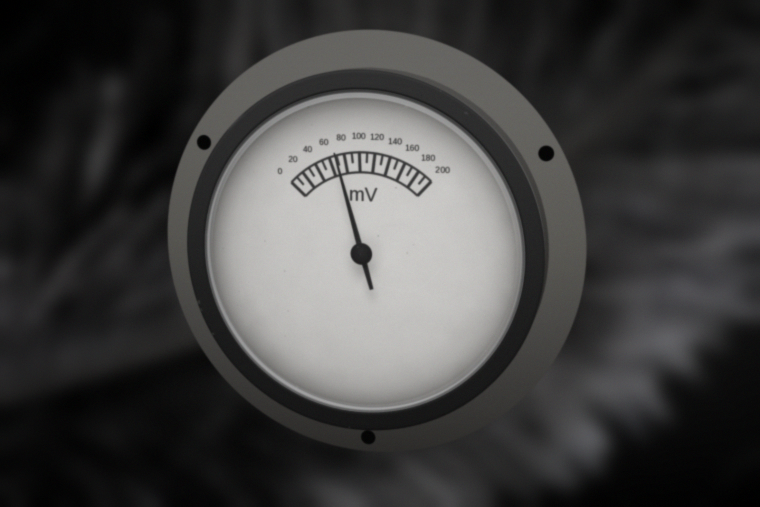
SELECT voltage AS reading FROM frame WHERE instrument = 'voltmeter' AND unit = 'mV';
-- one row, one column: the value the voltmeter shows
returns 70 mV
